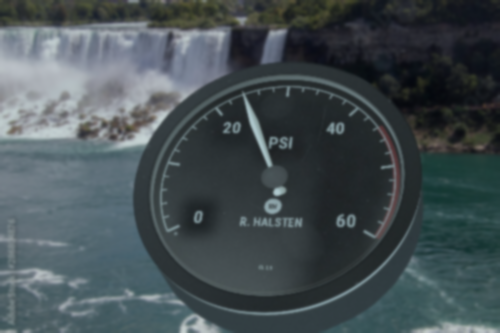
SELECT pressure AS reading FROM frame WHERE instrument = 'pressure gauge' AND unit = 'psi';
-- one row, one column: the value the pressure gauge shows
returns 24 psi
